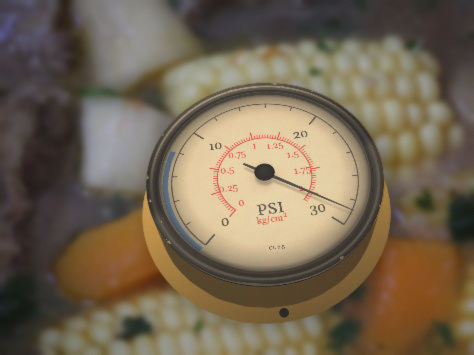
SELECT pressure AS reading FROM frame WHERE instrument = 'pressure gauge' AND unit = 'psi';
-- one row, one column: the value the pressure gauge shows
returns 29 psi
